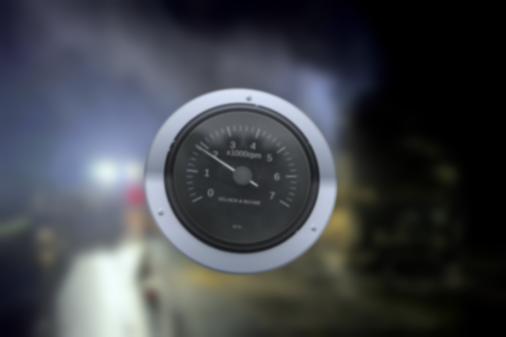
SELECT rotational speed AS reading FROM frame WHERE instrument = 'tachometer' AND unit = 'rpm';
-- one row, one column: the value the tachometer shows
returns 1800 rpm
